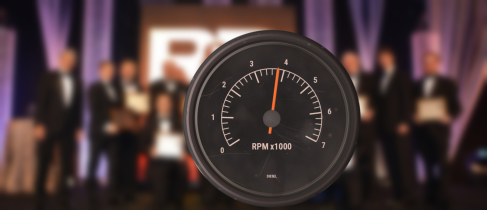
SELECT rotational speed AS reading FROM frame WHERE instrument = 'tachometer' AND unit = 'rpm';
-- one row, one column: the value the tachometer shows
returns 3800 rpm
